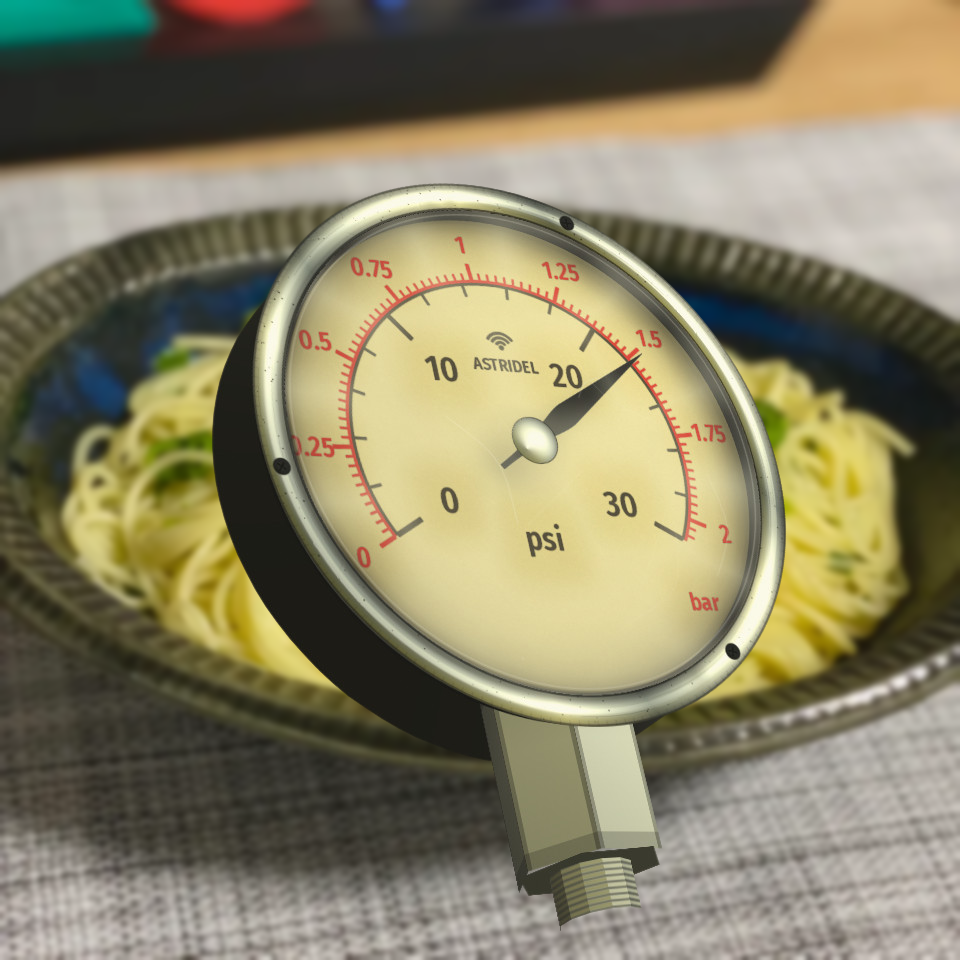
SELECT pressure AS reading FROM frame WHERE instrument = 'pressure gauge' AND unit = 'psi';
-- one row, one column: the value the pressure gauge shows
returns 22 psi
